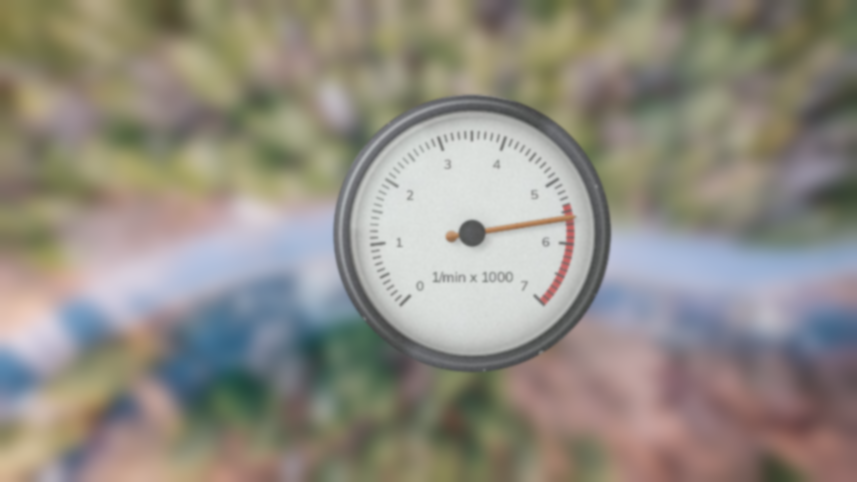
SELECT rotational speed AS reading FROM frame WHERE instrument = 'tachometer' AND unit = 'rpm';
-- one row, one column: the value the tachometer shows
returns 5600 rpm
